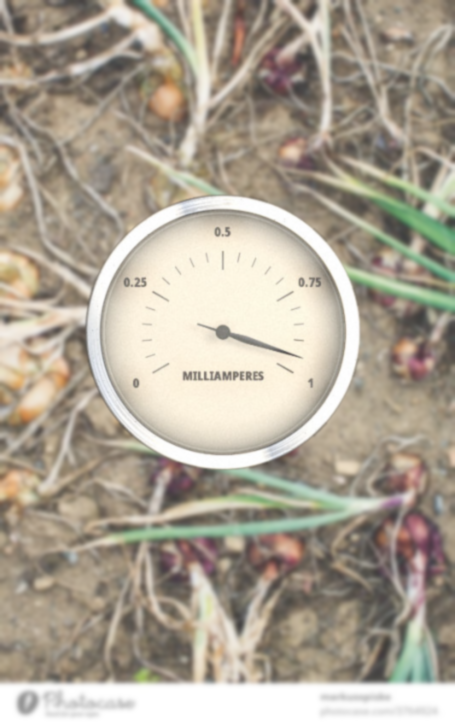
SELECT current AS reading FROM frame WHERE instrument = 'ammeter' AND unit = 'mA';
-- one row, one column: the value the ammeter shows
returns 0.95 mA
